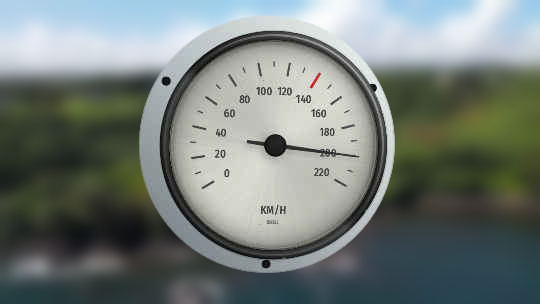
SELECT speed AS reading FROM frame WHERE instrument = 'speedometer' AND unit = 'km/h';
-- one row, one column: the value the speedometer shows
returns 200 km/h
